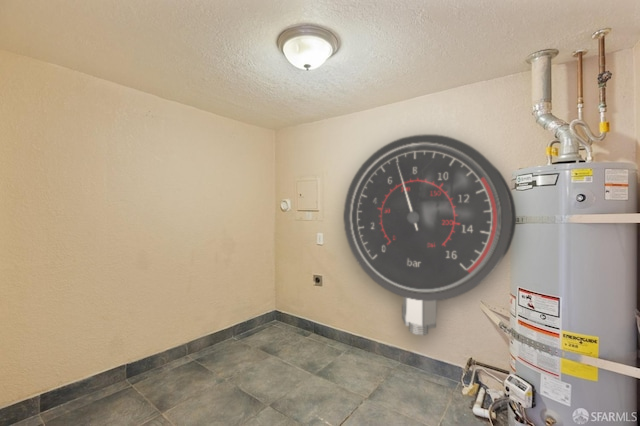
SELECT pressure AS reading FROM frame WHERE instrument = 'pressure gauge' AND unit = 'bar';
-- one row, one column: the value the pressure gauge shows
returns 7 bar
